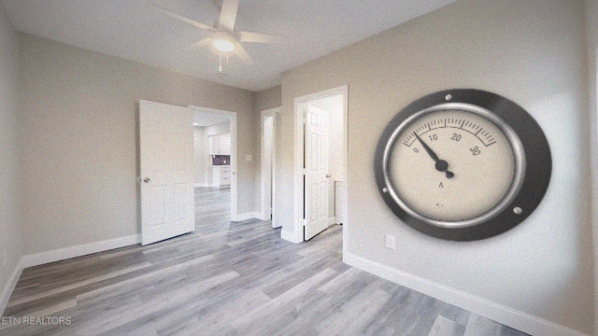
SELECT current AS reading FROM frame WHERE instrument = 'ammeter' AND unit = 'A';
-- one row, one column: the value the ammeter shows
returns 5 A
